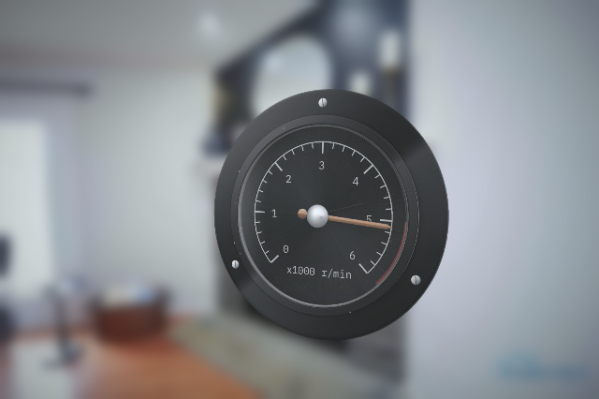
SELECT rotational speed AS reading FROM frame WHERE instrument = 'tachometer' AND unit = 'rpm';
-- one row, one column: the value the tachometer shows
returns 5100 rpm
